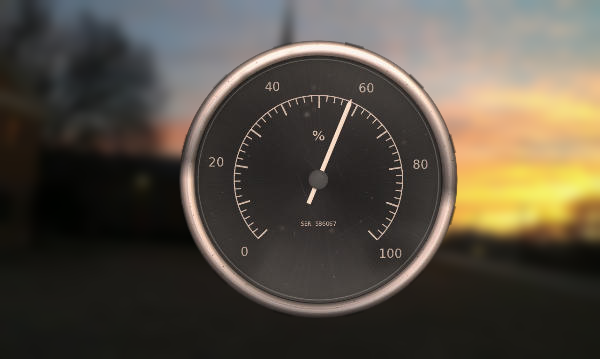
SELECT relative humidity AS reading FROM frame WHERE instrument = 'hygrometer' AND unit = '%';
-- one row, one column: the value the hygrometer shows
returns 58 %
